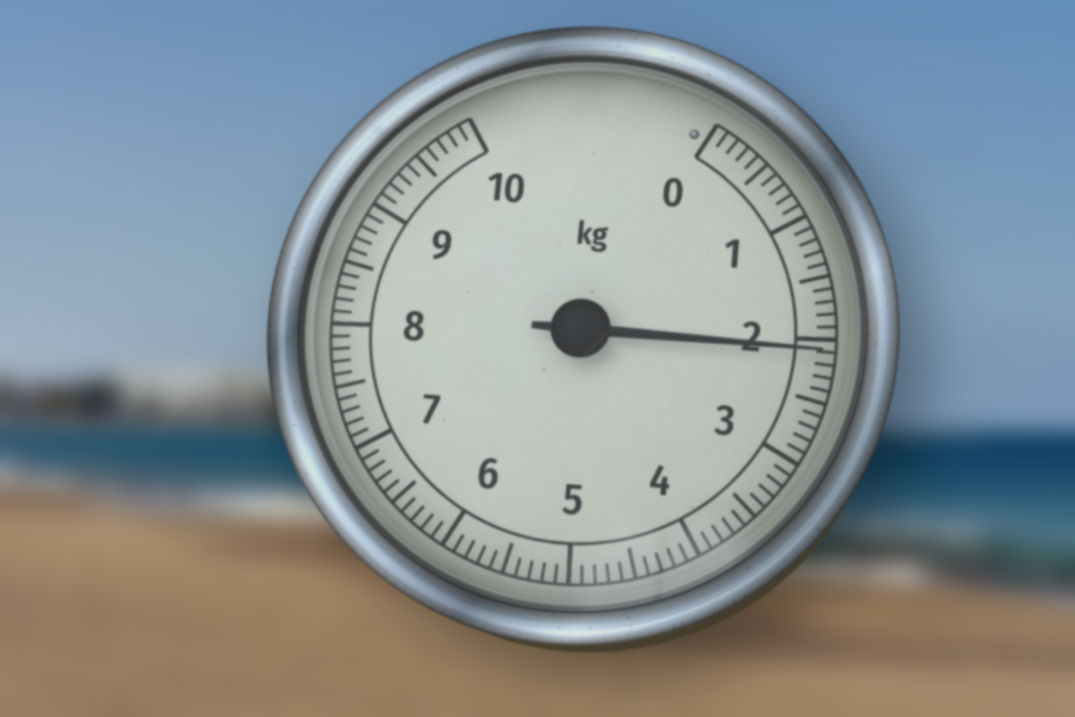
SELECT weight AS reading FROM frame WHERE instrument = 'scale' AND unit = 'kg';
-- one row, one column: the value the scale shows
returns 2.1 kg
